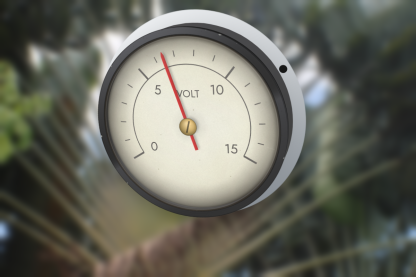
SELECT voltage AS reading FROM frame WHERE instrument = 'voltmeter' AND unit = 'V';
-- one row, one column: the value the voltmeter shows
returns 6.5 V
